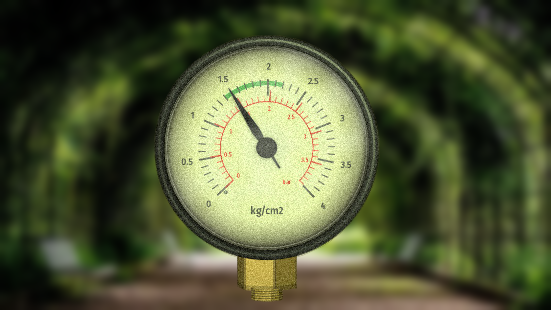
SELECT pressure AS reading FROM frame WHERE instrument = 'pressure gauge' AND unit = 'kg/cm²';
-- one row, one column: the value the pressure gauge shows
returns 1.5 kg/cm²
